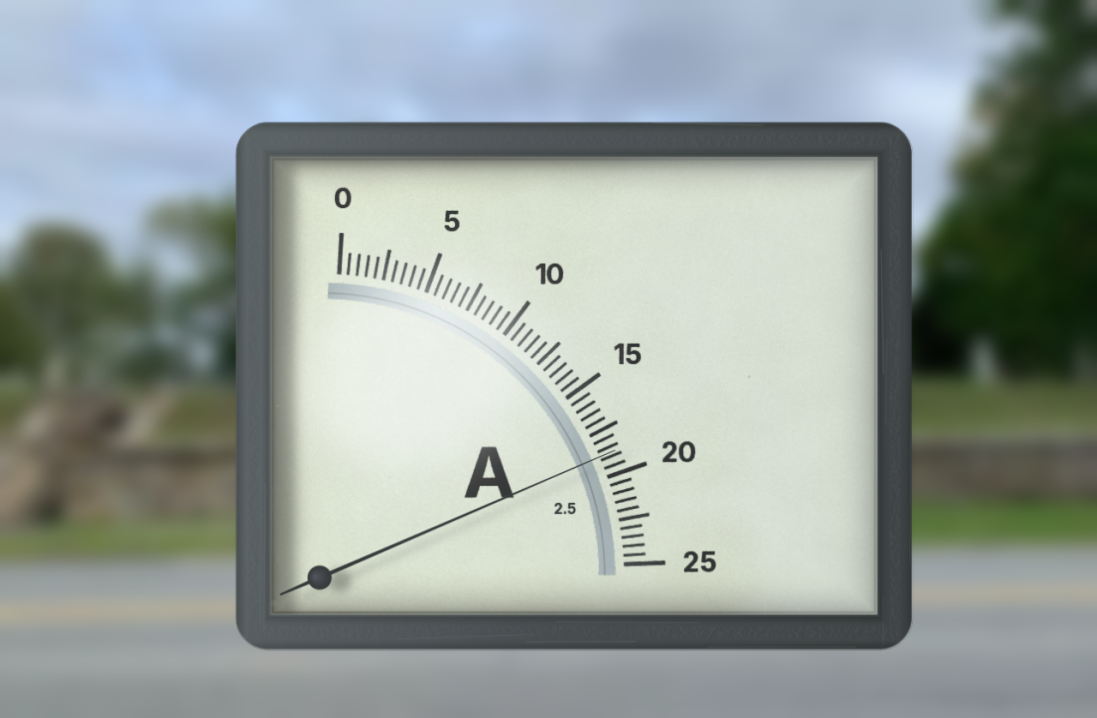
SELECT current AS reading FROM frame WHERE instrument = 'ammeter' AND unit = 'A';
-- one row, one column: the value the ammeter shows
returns 18.75 A
